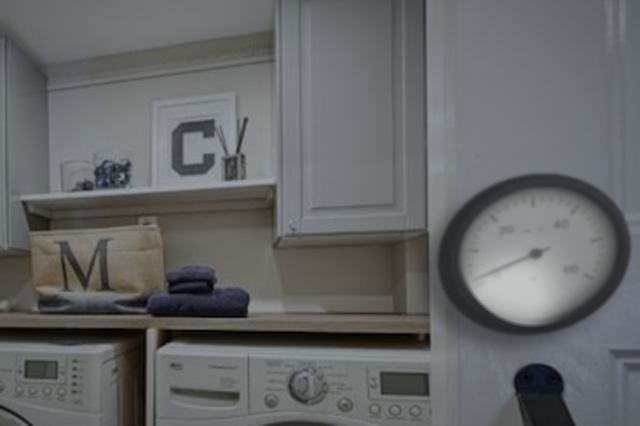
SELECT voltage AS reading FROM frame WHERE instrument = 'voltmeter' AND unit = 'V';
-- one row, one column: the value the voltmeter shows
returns 2 V
